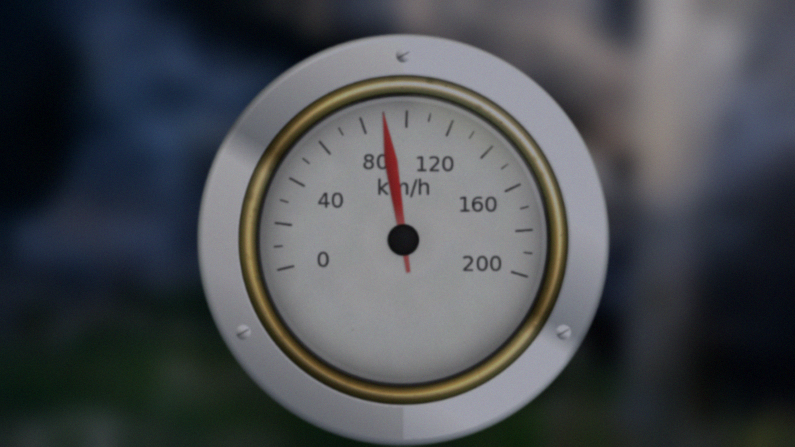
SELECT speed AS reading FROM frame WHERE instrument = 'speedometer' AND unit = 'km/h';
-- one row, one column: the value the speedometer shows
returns 90 km/h
